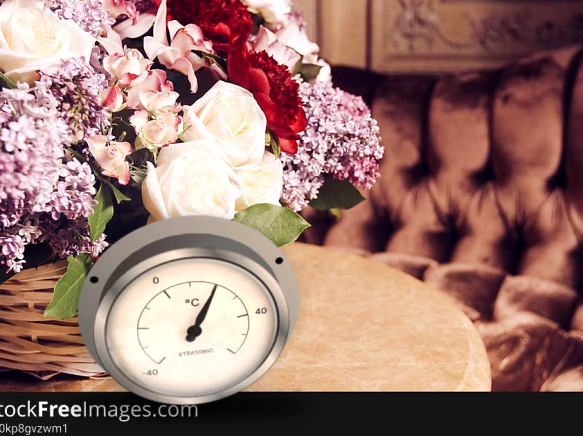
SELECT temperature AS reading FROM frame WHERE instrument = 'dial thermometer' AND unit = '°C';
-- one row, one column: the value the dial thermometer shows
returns 20 °C
